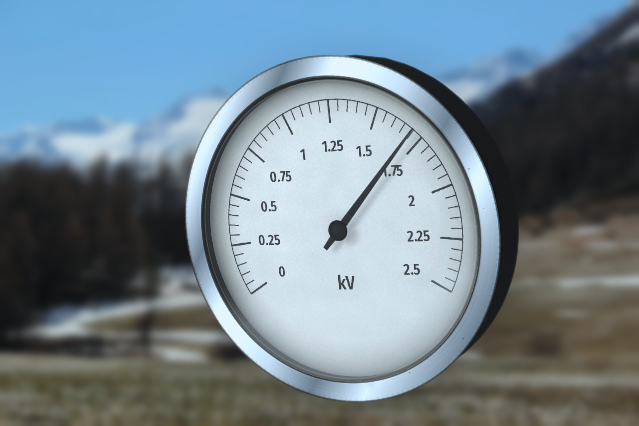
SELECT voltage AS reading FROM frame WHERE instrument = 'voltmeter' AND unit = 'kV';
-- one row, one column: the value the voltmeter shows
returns 1.7 kV
